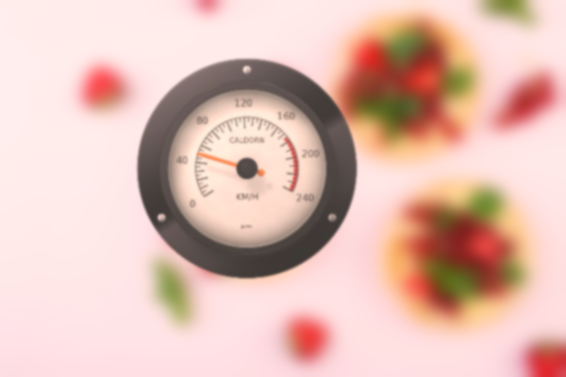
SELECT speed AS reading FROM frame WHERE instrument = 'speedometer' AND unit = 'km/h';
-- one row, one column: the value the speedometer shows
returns 50 km/h
